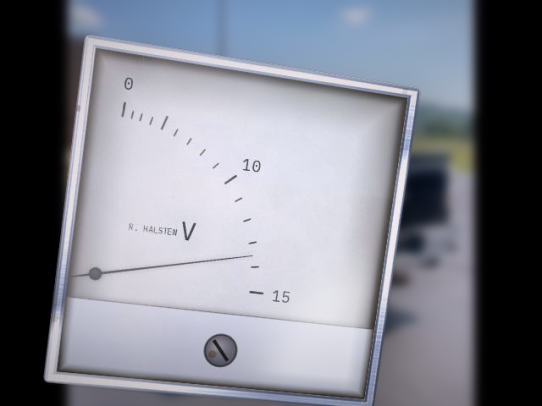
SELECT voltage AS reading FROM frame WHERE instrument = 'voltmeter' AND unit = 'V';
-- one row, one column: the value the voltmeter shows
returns 13.5 V
